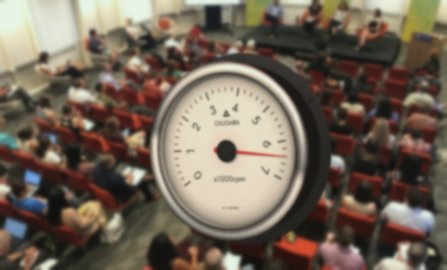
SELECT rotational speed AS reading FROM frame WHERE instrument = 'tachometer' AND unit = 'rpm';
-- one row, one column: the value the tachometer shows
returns 6400 rpm
